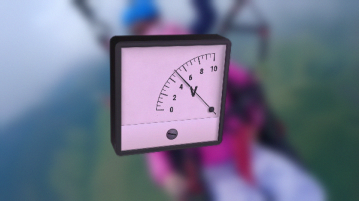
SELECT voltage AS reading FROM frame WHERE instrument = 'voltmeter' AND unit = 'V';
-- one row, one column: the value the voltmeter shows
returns 5 V
